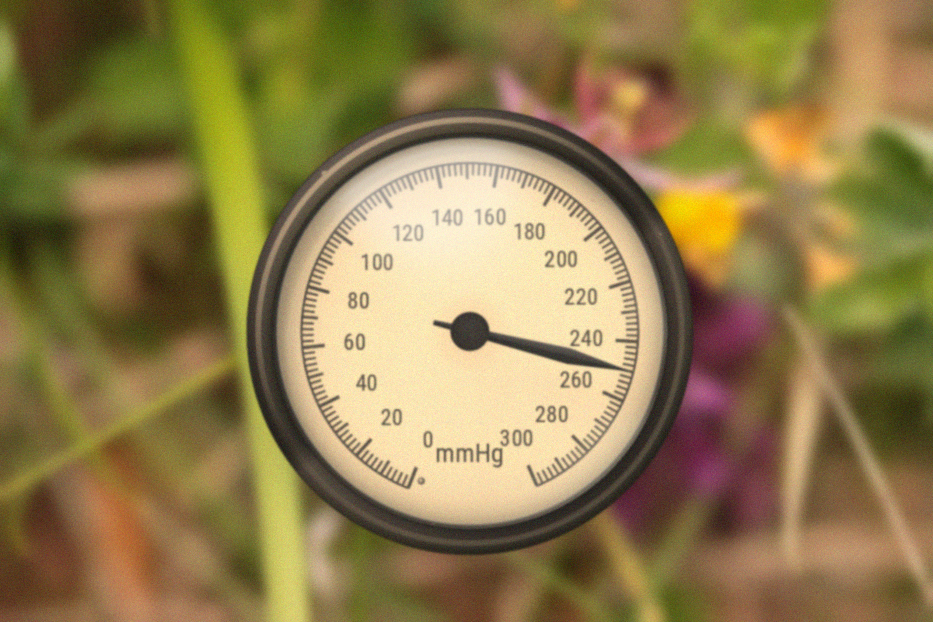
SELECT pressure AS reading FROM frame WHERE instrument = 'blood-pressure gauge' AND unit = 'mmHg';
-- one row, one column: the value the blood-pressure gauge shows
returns 250 mmHg
